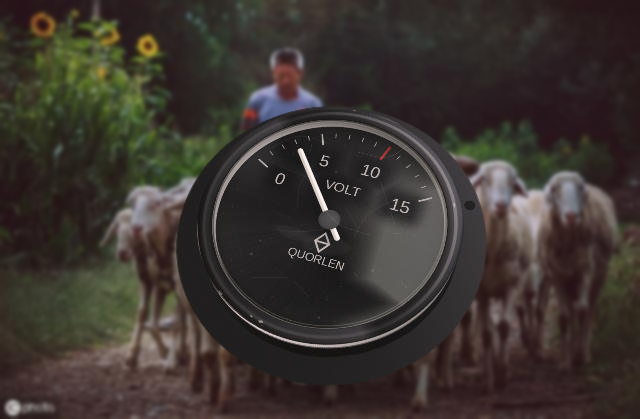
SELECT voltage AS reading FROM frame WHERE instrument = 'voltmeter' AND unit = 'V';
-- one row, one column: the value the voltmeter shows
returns 3 V
